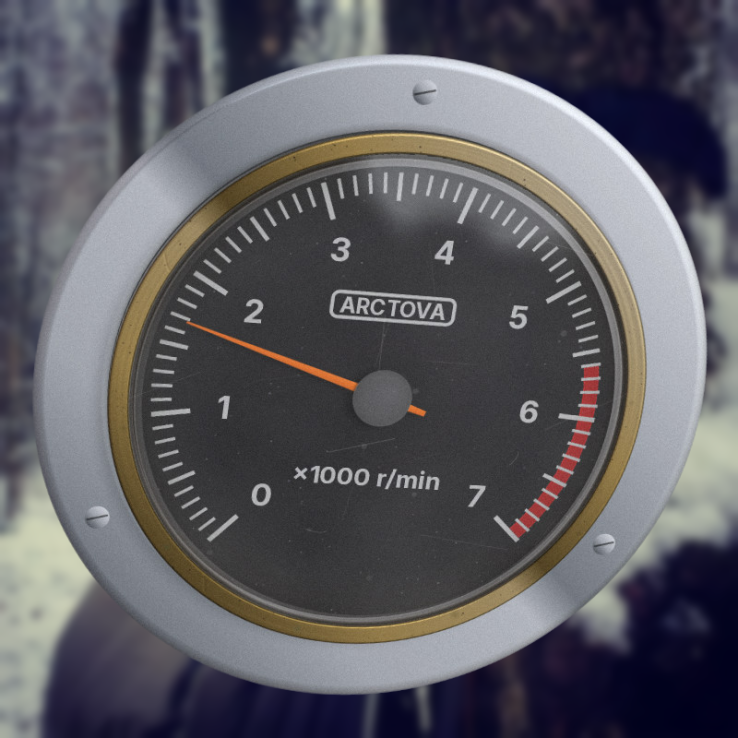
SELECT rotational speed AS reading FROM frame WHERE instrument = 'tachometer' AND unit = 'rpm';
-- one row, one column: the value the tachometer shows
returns 1700 rpm
